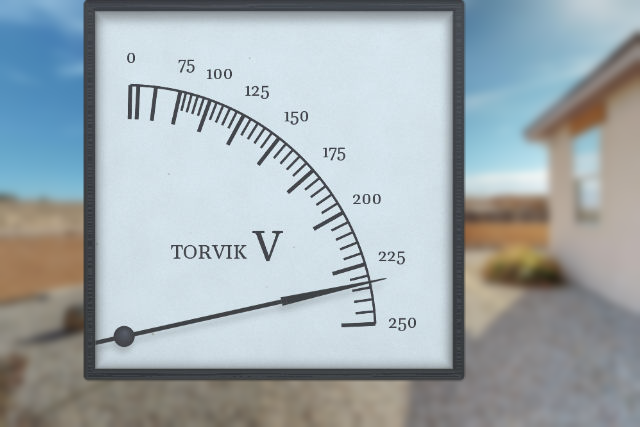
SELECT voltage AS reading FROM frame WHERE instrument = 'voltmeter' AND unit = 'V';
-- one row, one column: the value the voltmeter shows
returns 232.5 V
